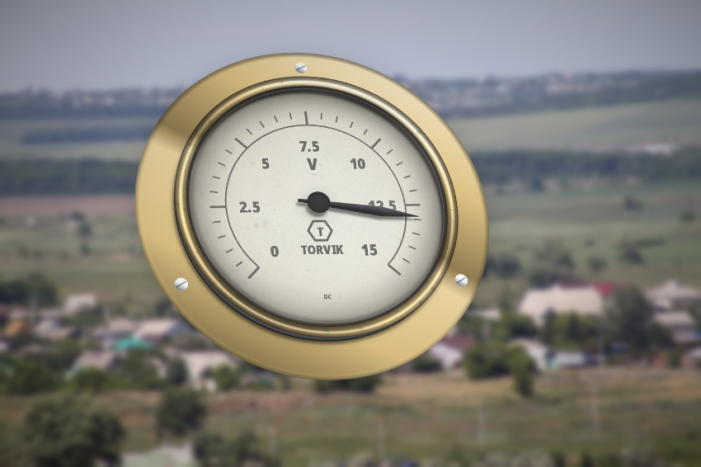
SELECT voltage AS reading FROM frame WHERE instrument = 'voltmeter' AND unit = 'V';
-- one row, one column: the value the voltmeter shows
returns 13 V
